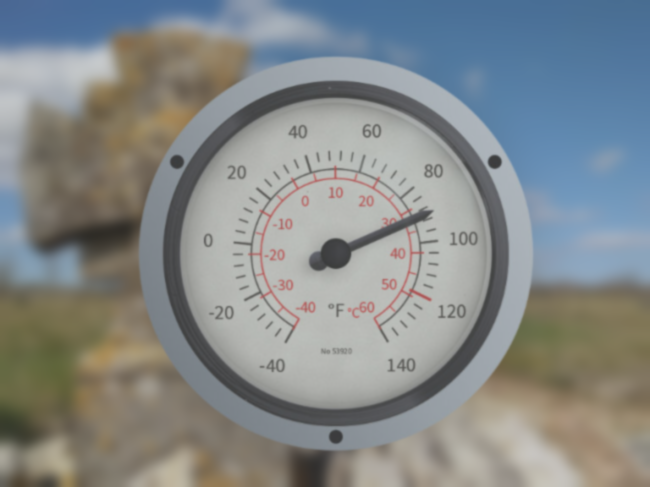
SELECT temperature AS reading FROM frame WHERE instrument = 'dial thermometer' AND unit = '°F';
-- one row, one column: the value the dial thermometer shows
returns 90 °F
